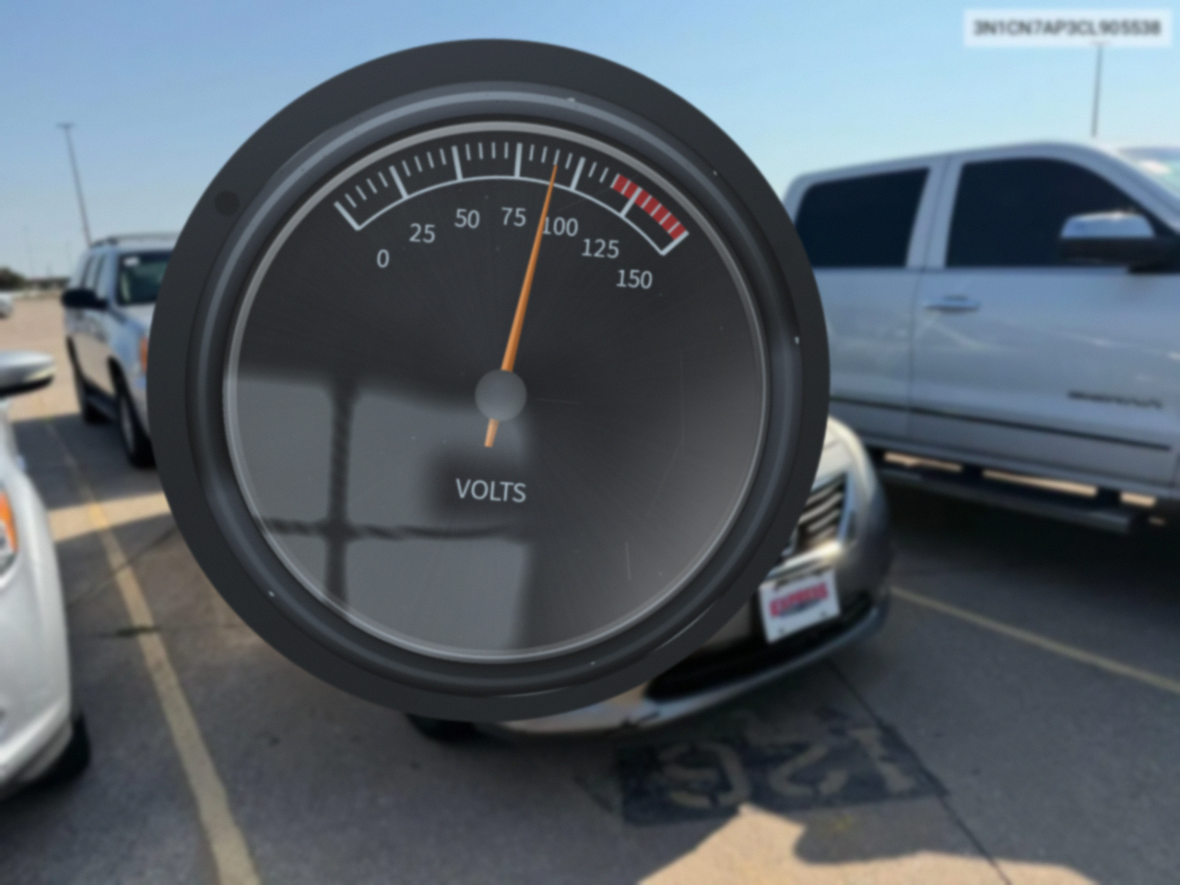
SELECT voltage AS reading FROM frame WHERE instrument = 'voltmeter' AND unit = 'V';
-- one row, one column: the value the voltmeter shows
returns 90 V
